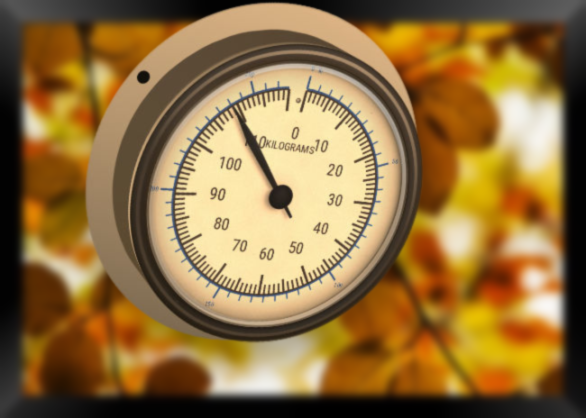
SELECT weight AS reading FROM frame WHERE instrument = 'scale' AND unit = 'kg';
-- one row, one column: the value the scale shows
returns 109 kg
